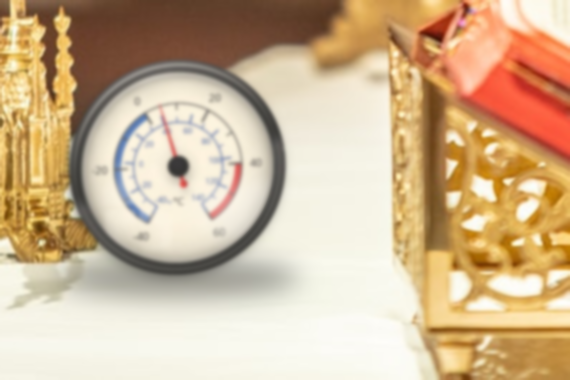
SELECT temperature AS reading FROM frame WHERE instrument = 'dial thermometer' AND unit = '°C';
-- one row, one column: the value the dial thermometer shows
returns 5 °C
